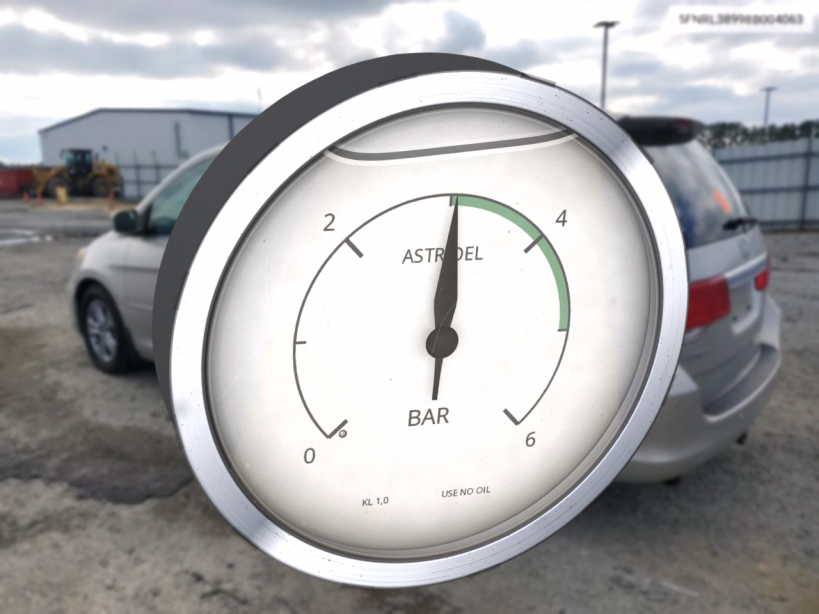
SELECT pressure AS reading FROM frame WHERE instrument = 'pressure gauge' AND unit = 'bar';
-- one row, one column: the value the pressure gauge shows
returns 3 bar
